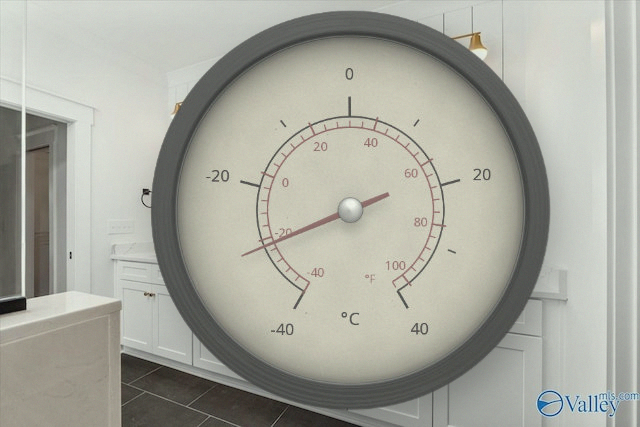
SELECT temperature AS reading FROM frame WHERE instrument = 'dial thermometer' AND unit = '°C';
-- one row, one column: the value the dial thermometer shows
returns -30 °C
